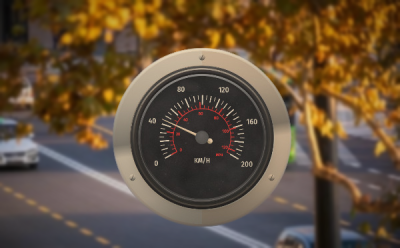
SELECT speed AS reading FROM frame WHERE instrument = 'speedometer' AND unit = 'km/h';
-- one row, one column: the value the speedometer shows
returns 45 km/h
